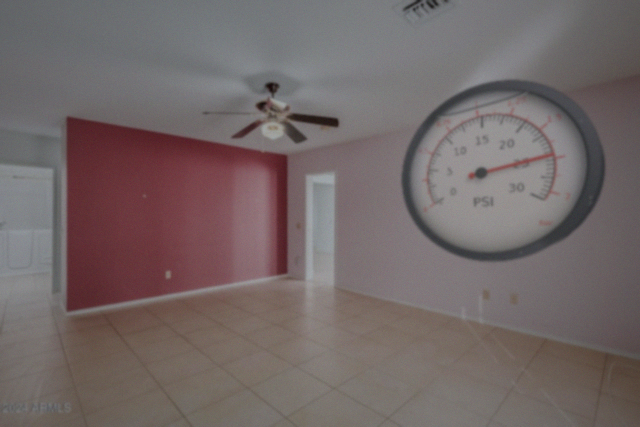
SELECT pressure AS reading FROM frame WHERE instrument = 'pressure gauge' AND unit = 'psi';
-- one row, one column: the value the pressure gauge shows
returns 25 psi
